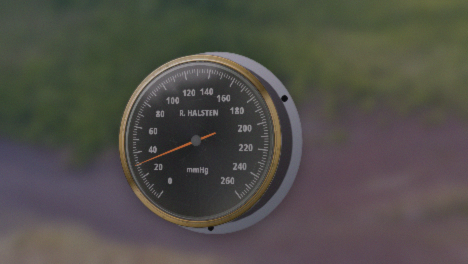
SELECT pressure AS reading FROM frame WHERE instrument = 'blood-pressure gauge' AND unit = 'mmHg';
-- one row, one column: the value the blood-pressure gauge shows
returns 30 mmHg
